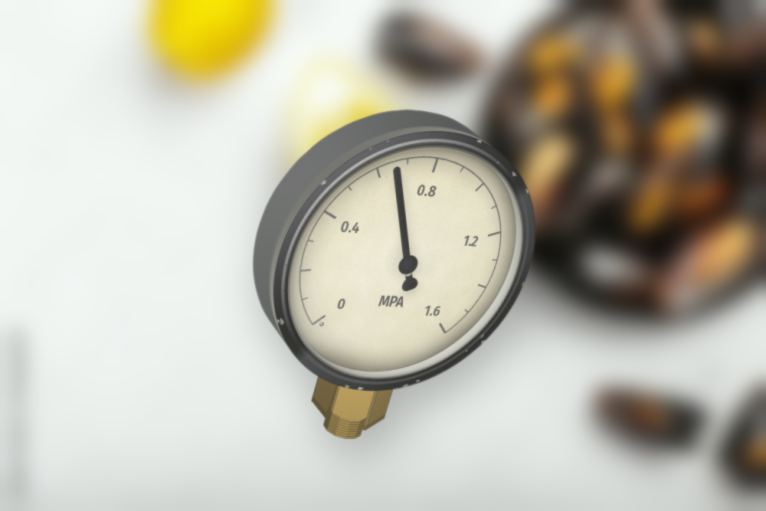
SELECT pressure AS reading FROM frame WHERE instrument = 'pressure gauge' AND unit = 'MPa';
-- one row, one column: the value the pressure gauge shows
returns 0.65 MPa
